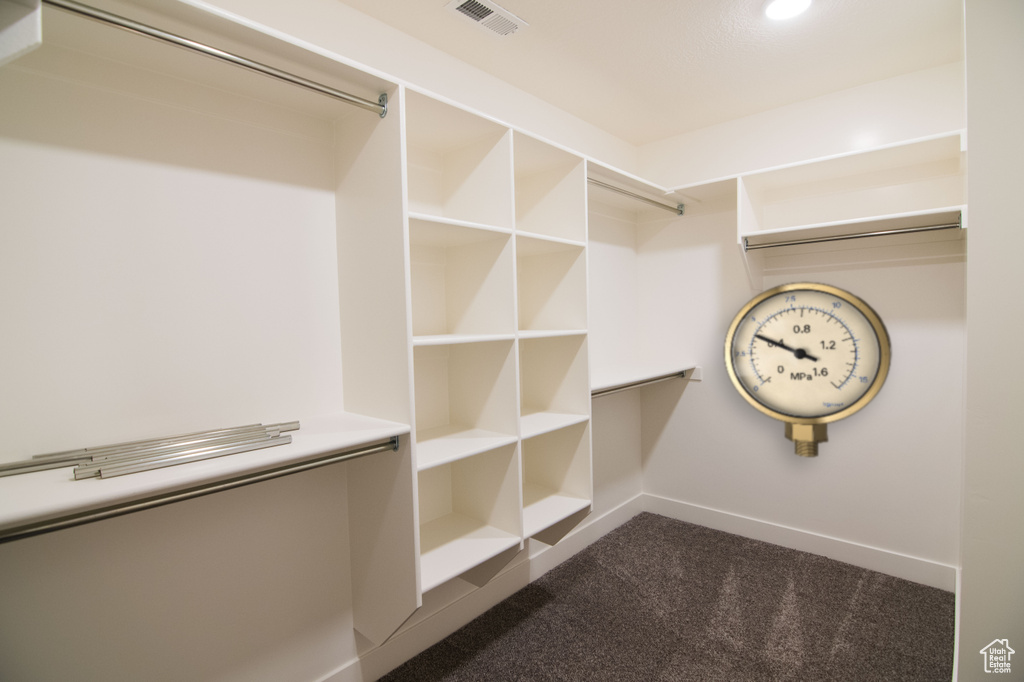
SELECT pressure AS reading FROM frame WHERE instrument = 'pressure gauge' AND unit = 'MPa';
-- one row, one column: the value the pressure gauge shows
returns 0.4 MPa
